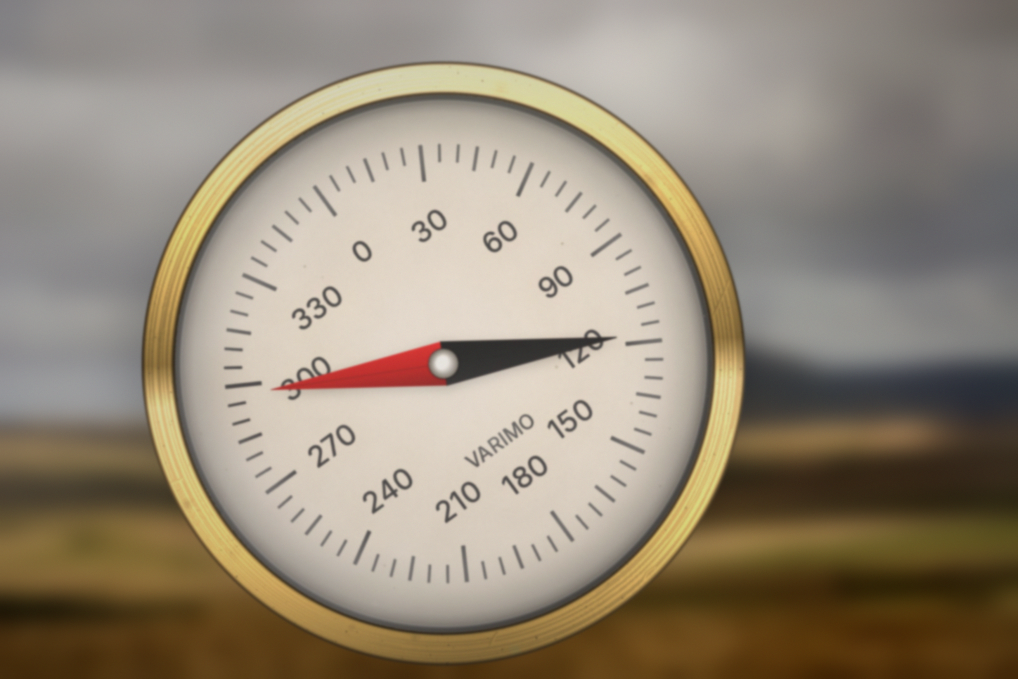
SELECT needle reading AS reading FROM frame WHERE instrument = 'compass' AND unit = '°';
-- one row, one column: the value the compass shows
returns 297.5 °
